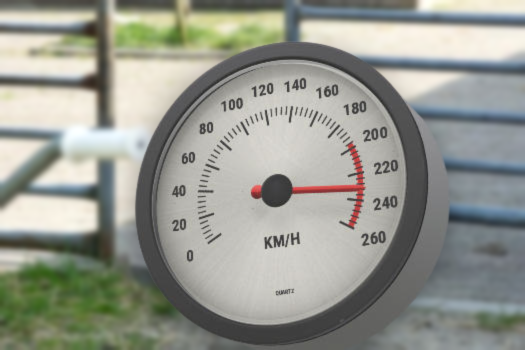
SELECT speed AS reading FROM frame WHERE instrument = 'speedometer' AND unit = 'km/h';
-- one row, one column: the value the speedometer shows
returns 232 km/h
